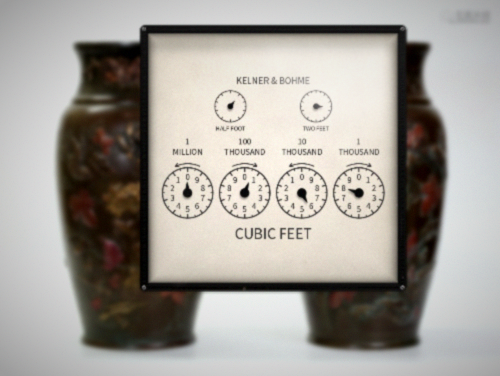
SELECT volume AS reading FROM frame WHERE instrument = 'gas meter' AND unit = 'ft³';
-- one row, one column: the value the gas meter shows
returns 5800 ft³
